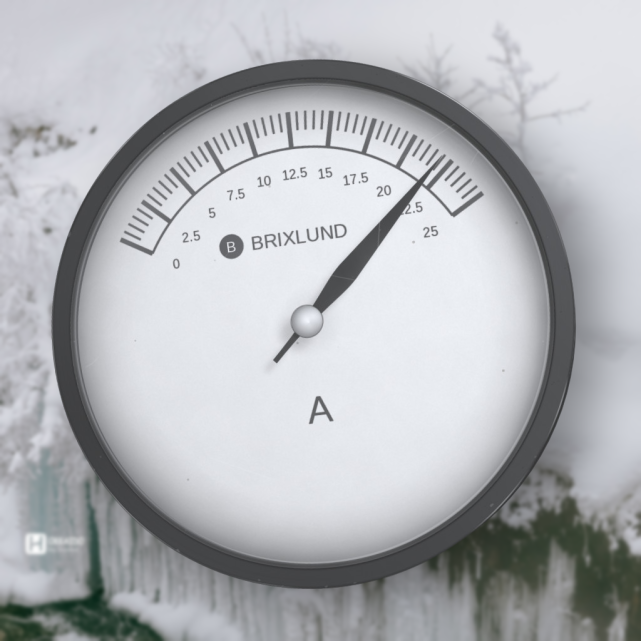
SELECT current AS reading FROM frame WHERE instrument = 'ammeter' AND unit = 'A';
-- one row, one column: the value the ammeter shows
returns 22 A
